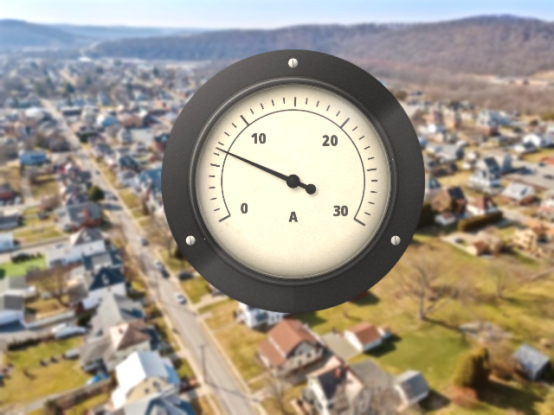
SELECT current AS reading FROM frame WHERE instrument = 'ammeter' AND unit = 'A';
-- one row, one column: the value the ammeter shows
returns 6.5 A
